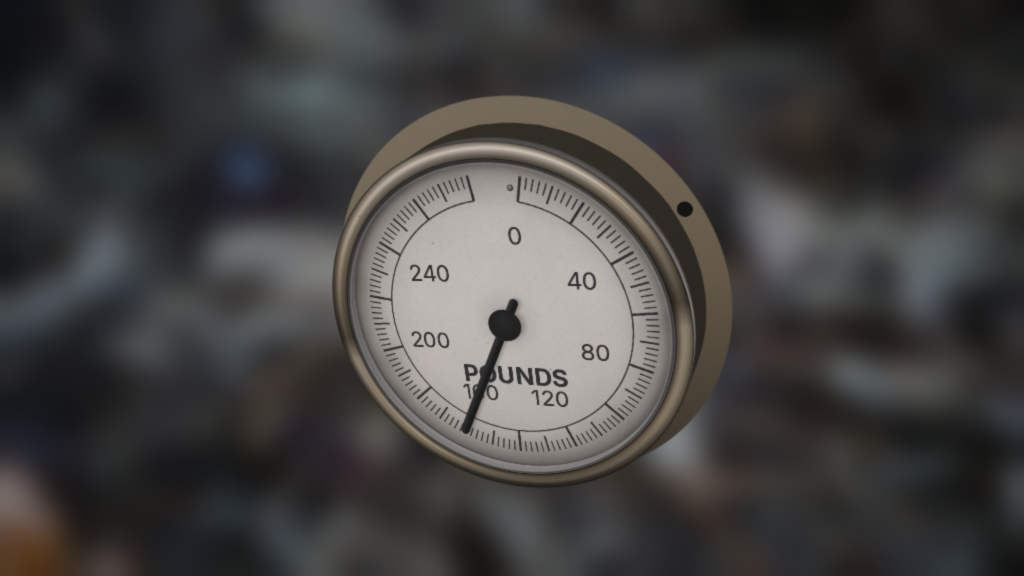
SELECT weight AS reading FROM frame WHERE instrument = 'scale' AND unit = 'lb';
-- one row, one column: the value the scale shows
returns 160 lb
